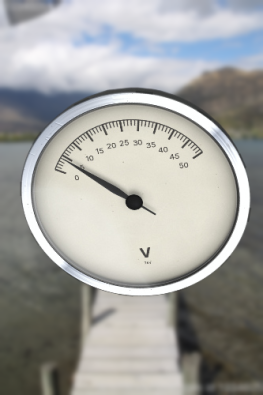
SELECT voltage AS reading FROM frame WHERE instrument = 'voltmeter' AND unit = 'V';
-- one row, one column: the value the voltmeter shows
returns 5 V
